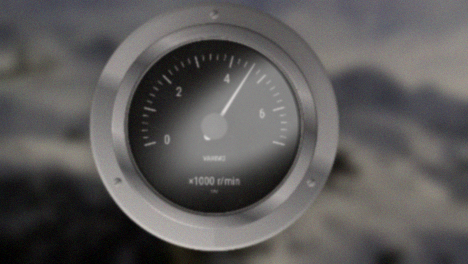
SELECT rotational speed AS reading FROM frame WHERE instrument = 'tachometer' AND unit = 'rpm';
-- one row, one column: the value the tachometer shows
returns 4600 rpm
